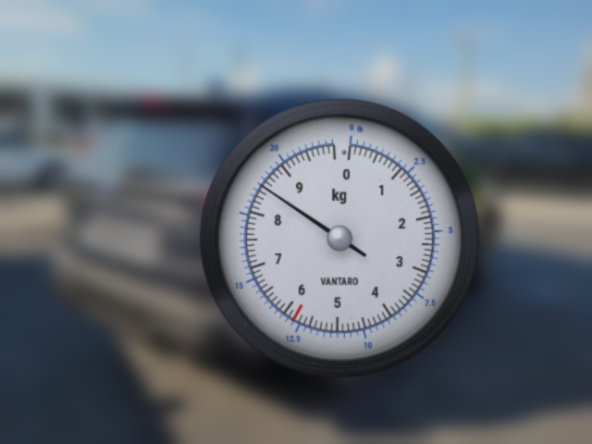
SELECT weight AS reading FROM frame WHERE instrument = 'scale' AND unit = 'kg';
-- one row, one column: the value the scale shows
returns 8.5 kg
